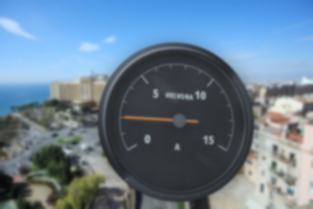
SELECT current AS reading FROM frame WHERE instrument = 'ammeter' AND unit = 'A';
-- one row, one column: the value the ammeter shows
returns 2 A
